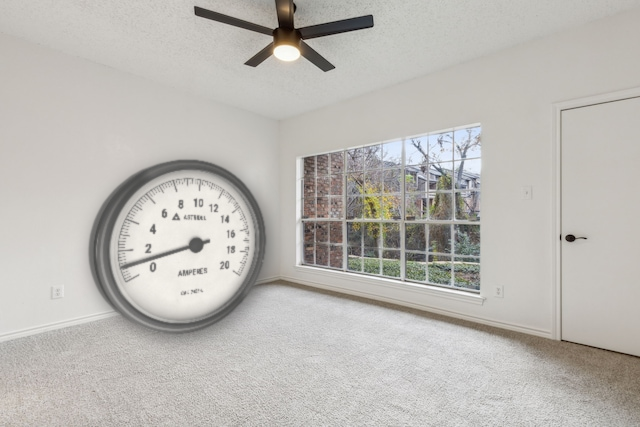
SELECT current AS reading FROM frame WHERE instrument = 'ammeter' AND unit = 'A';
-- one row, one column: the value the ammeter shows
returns 1 A
